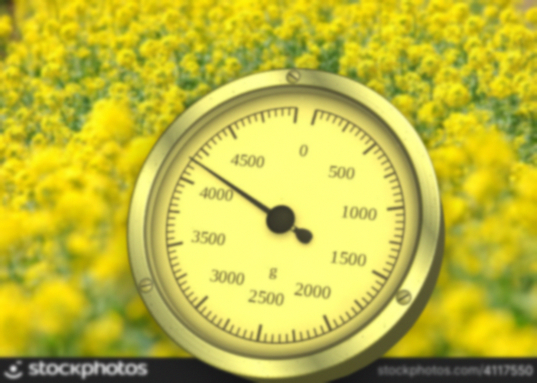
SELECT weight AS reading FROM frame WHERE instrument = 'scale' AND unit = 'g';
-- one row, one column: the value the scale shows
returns 4150 g
